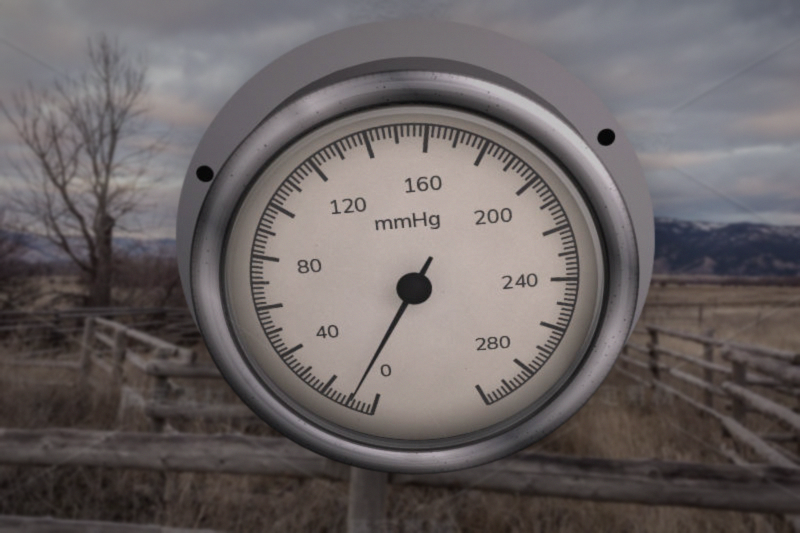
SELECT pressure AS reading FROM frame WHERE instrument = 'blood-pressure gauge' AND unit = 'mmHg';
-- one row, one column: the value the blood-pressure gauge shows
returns 10 mmHg
